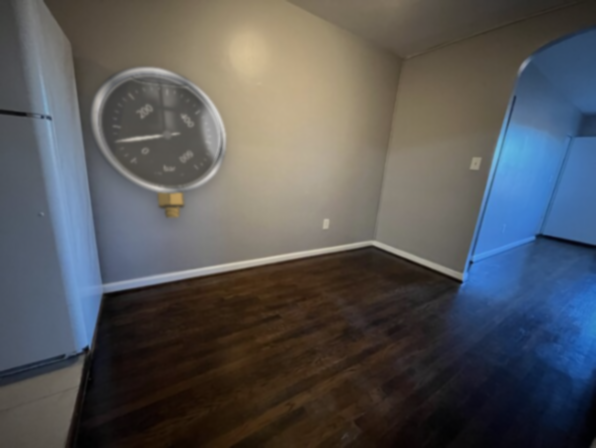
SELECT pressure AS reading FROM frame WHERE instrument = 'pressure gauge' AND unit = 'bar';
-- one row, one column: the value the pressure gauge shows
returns 60 bar
